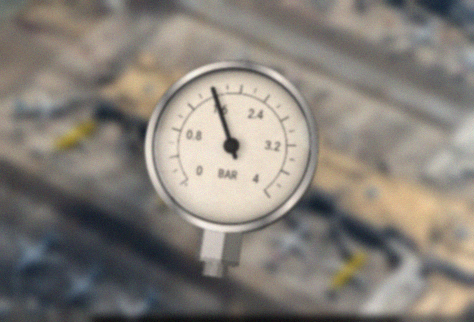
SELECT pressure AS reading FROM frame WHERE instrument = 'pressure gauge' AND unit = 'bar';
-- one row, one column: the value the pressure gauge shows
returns 1.6 bar
